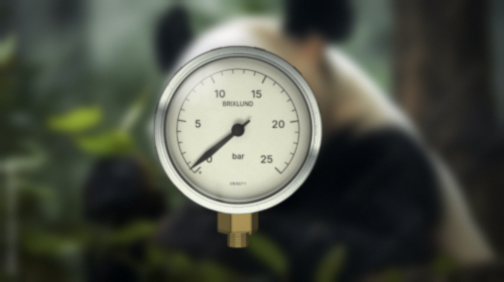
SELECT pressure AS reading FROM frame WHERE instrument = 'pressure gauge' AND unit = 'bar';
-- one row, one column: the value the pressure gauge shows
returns 0.5 bar
